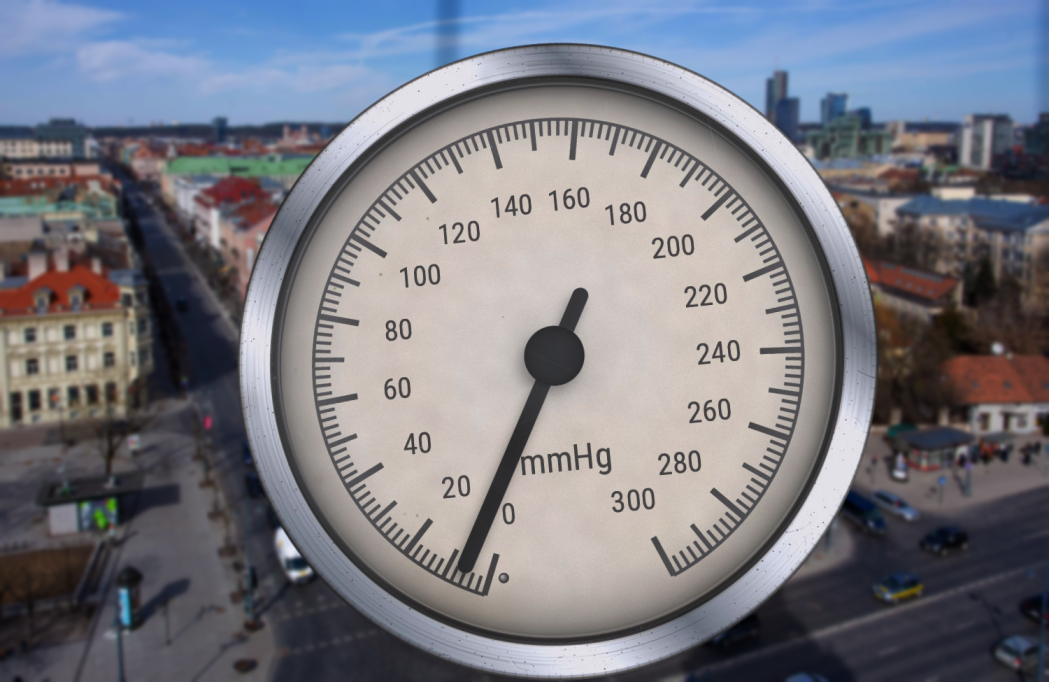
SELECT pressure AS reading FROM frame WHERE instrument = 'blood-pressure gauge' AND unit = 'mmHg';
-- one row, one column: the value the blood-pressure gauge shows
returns 6 mmHg
